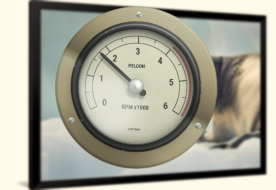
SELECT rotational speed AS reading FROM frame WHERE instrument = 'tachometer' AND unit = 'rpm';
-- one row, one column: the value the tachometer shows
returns 1750 rpm
